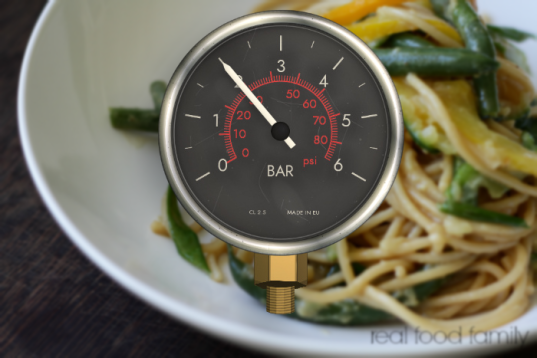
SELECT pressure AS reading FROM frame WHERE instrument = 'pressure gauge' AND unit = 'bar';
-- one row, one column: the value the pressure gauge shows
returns 2 bar
